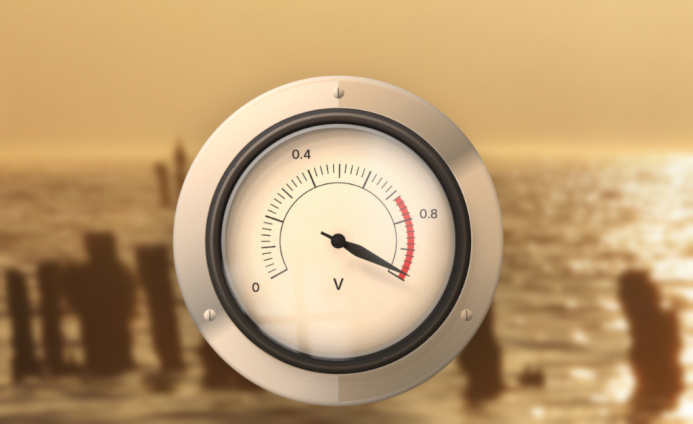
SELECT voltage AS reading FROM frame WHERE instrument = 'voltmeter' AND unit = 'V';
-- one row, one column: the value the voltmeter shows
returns 0.98 V
